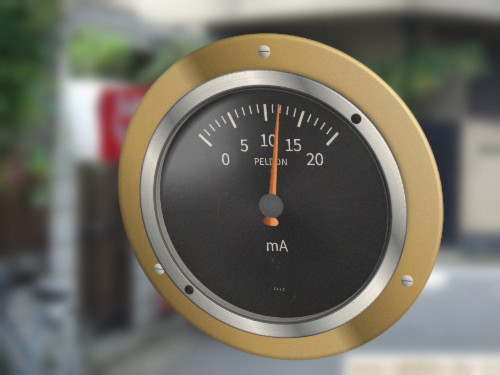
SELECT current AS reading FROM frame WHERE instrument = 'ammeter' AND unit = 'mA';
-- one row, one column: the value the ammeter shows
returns 12 mA
